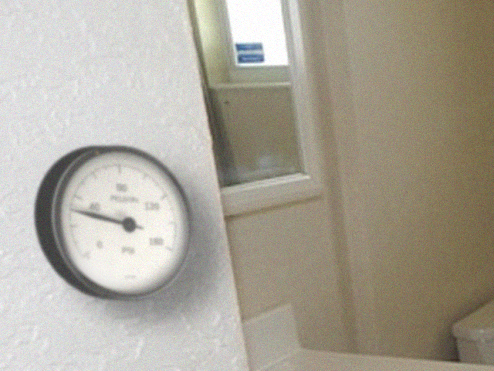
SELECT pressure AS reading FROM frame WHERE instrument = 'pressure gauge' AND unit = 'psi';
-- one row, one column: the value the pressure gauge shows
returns 30 psi
